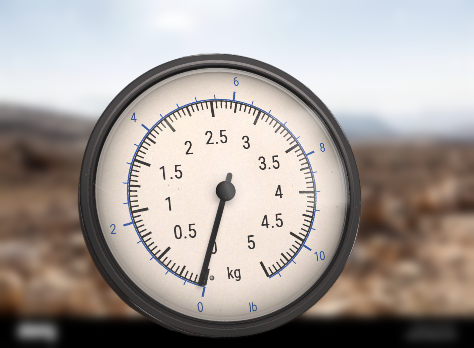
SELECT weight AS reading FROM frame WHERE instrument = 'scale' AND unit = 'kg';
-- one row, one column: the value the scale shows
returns 0.05 kg
